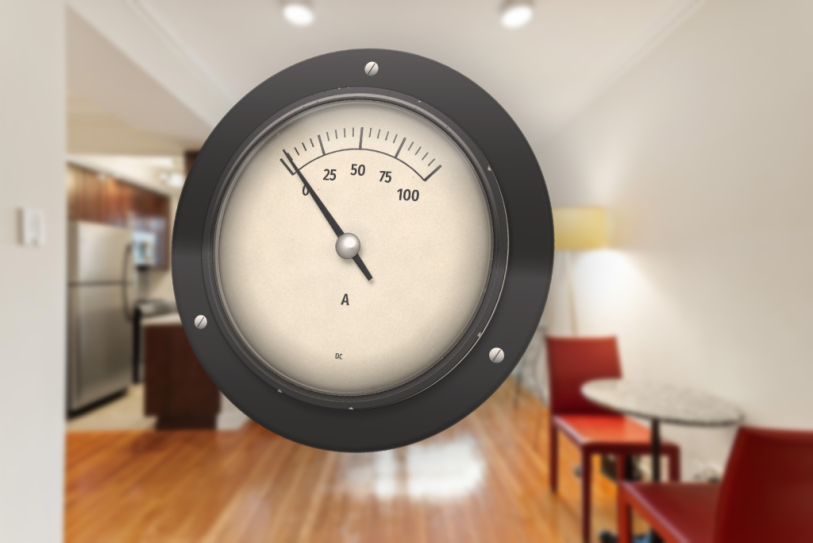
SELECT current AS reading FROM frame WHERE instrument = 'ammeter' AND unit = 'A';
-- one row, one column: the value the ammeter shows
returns 5 A
